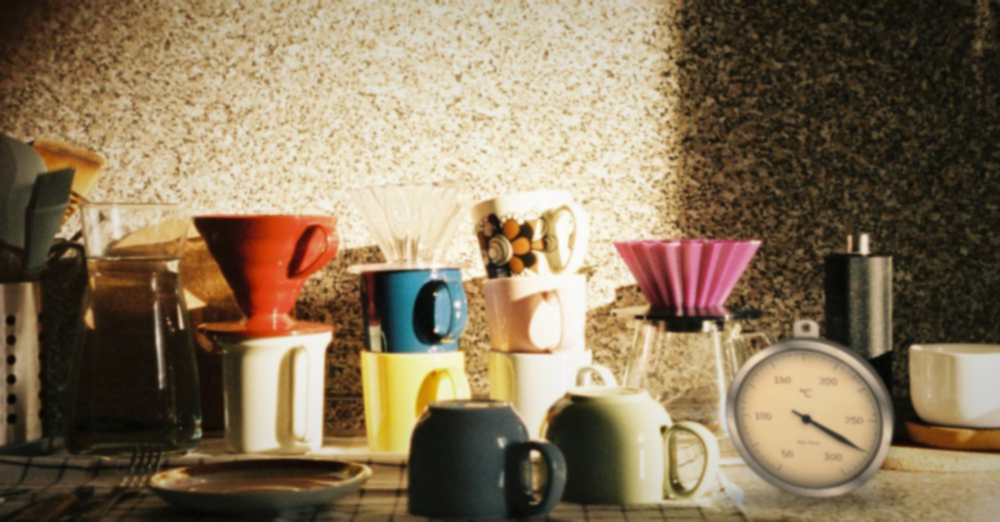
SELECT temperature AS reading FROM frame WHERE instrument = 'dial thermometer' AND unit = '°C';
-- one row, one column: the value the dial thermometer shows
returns 275 °C
